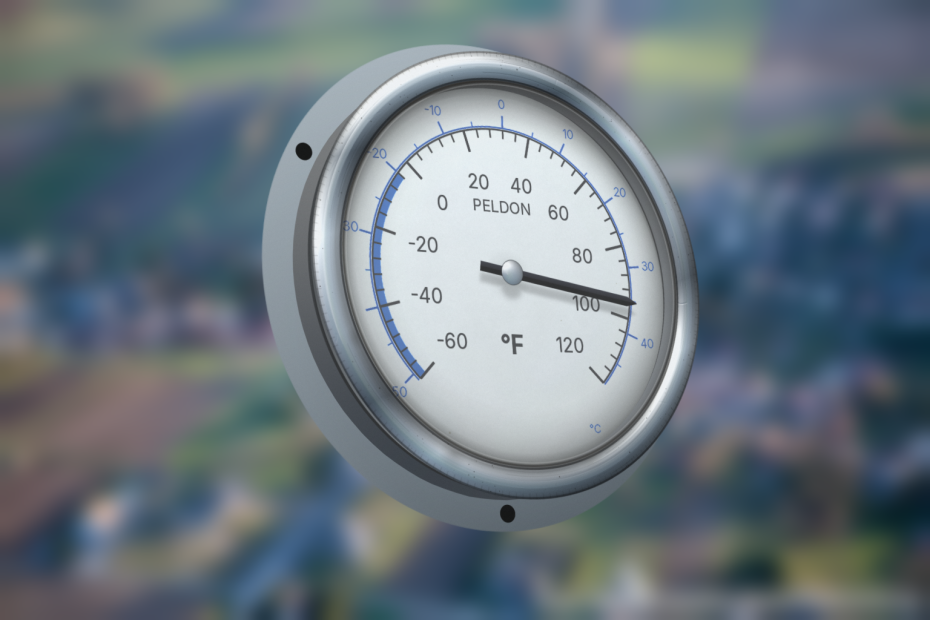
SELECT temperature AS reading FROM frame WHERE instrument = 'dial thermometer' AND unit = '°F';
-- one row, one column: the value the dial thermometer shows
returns 96 °F
